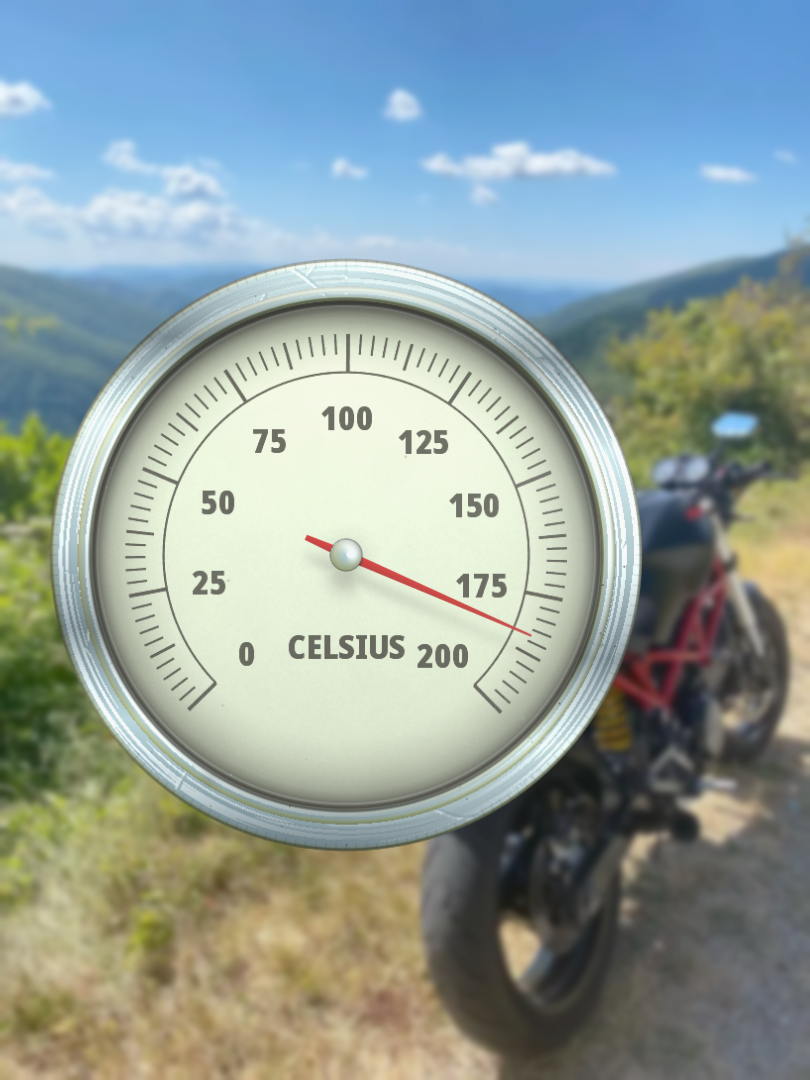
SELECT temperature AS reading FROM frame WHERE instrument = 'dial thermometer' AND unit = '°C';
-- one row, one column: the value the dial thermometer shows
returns 183.75 °C
